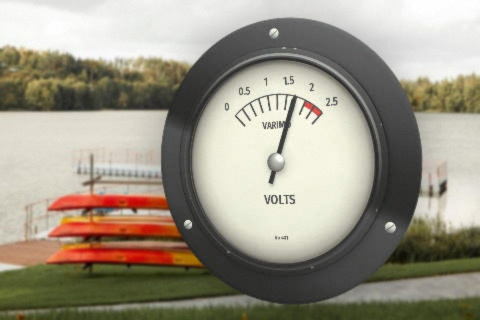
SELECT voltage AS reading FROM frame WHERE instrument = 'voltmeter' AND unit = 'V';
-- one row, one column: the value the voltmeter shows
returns 1.75 V
